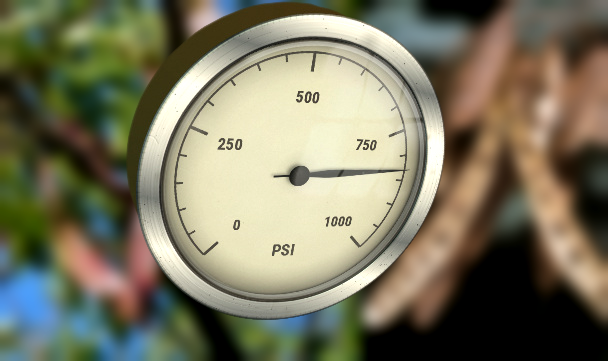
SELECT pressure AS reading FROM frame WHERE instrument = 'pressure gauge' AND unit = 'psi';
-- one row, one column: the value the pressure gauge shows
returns 825 psi
